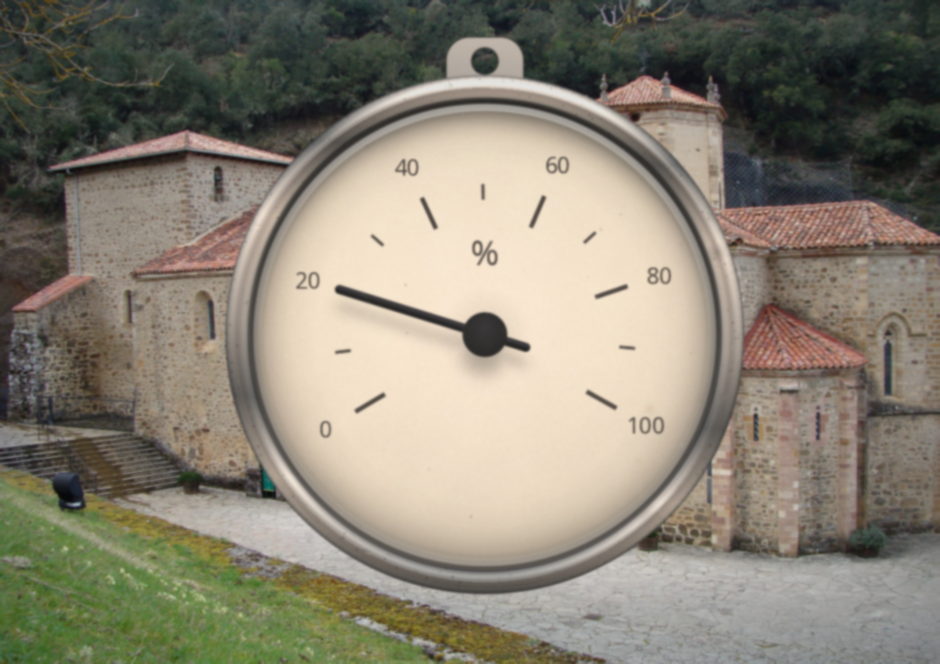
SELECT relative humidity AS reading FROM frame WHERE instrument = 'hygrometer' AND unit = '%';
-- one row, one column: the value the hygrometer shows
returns 20 %
